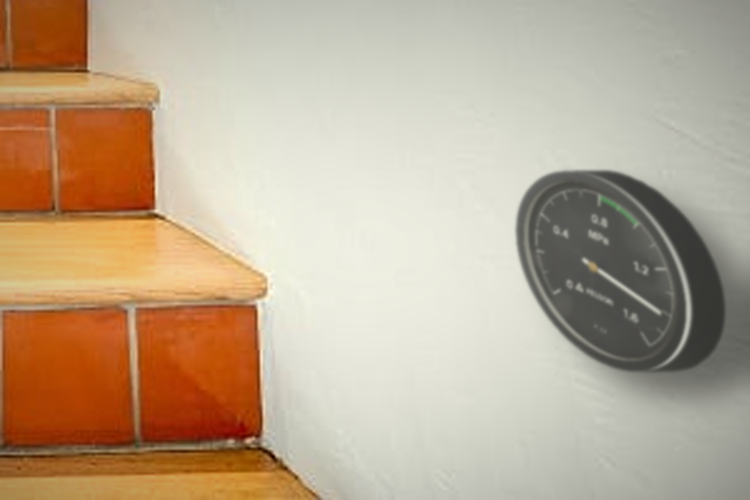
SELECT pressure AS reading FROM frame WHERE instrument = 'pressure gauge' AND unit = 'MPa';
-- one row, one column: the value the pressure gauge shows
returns 1.4 MPa
